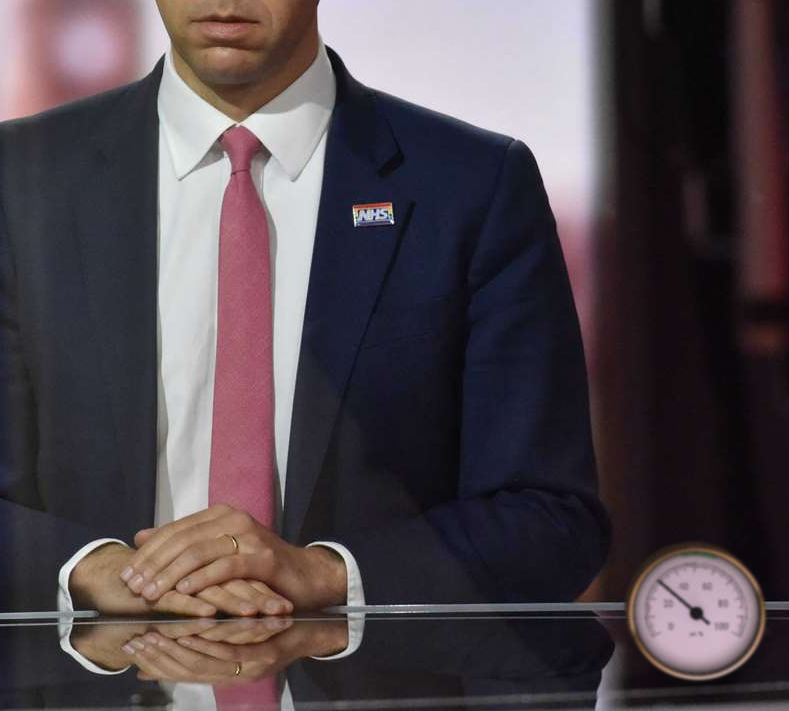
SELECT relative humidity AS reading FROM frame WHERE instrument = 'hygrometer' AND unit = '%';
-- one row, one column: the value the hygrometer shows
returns 30 %
